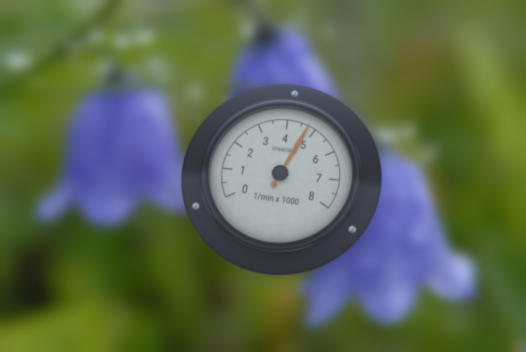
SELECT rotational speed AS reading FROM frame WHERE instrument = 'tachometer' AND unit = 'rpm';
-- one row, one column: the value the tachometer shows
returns 4750 rpm
